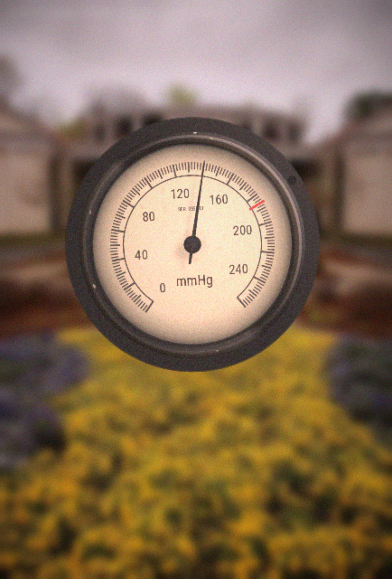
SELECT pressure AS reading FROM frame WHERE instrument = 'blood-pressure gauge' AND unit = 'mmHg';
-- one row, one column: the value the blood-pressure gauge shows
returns 140 mmHg
